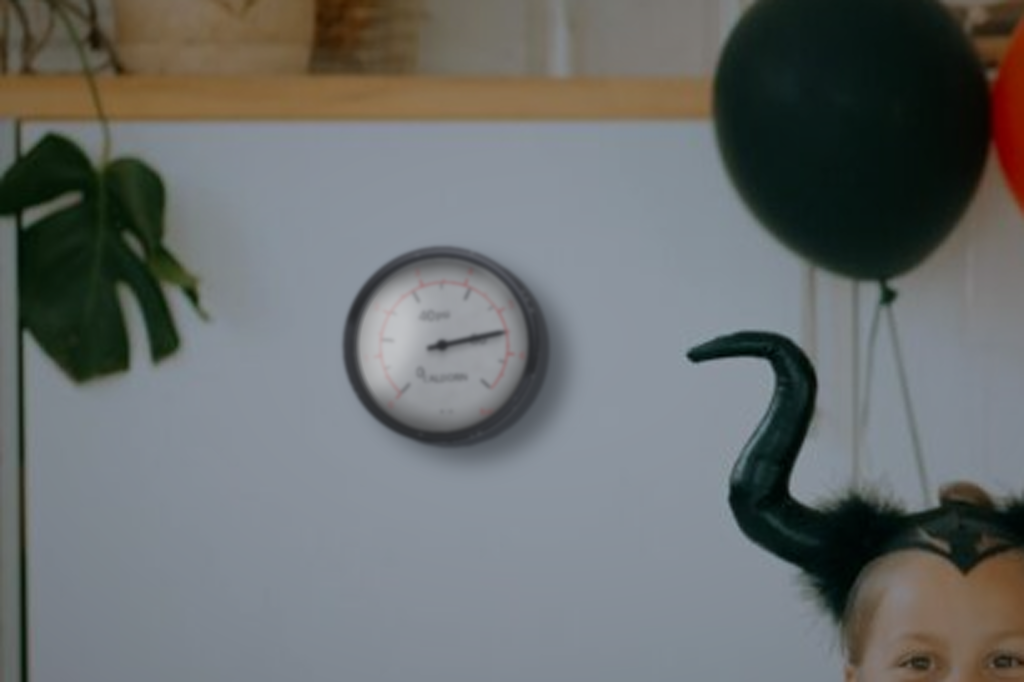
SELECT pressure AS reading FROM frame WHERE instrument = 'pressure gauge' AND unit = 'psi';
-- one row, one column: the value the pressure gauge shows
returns 80 psi
